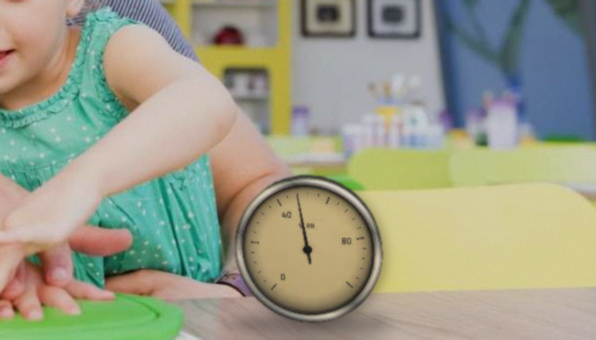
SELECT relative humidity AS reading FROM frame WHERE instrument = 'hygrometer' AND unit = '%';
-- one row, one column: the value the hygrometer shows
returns 48 %
